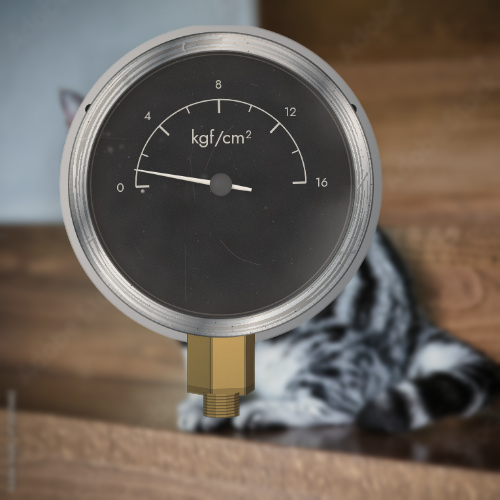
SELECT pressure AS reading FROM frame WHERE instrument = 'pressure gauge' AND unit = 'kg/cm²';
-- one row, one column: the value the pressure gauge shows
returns 1 kg/cm²
